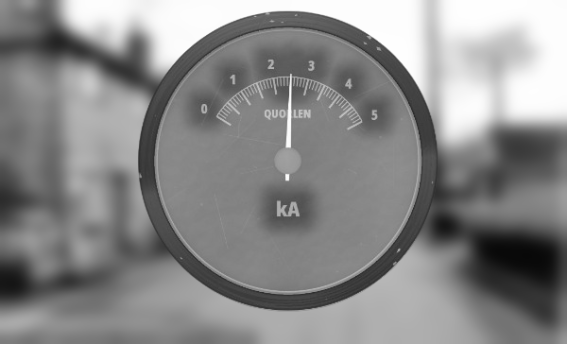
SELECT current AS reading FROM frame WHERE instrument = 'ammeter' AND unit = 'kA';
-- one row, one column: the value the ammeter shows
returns 2.5 kA
